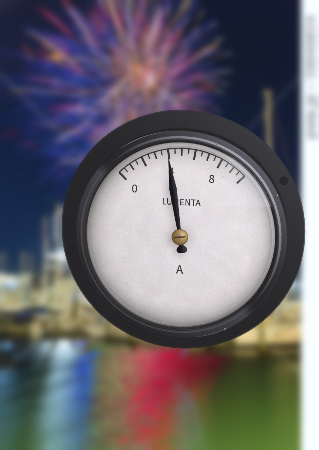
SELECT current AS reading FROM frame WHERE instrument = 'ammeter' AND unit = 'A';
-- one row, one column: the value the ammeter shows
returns 4 A
